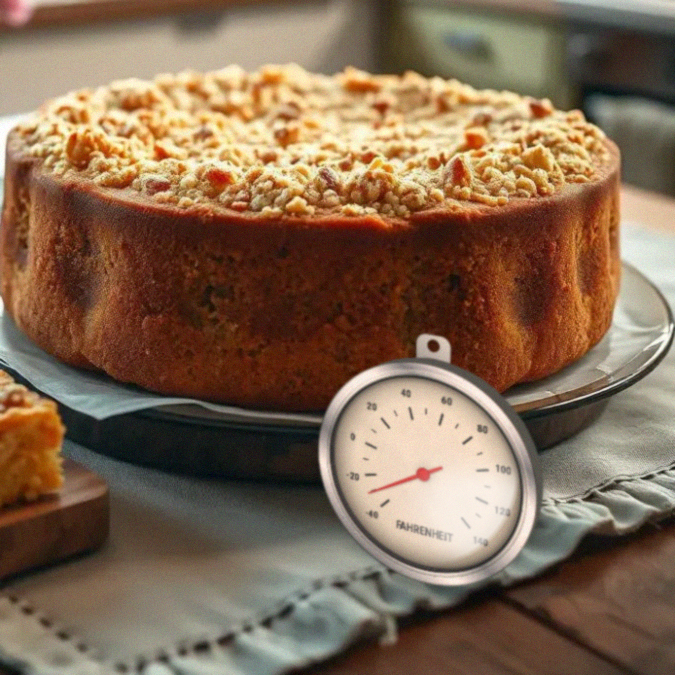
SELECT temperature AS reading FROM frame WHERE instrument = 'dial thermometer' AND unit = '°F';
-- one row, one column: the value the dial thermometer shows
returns -30 °F
